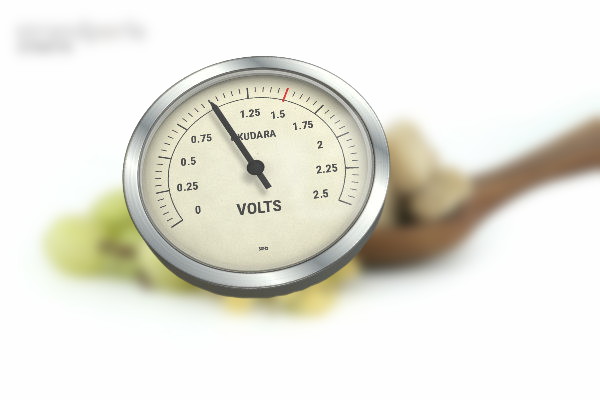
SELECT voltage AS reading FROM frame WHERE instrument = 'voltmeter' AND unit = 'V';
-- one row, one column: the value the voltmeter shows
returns 1 V
